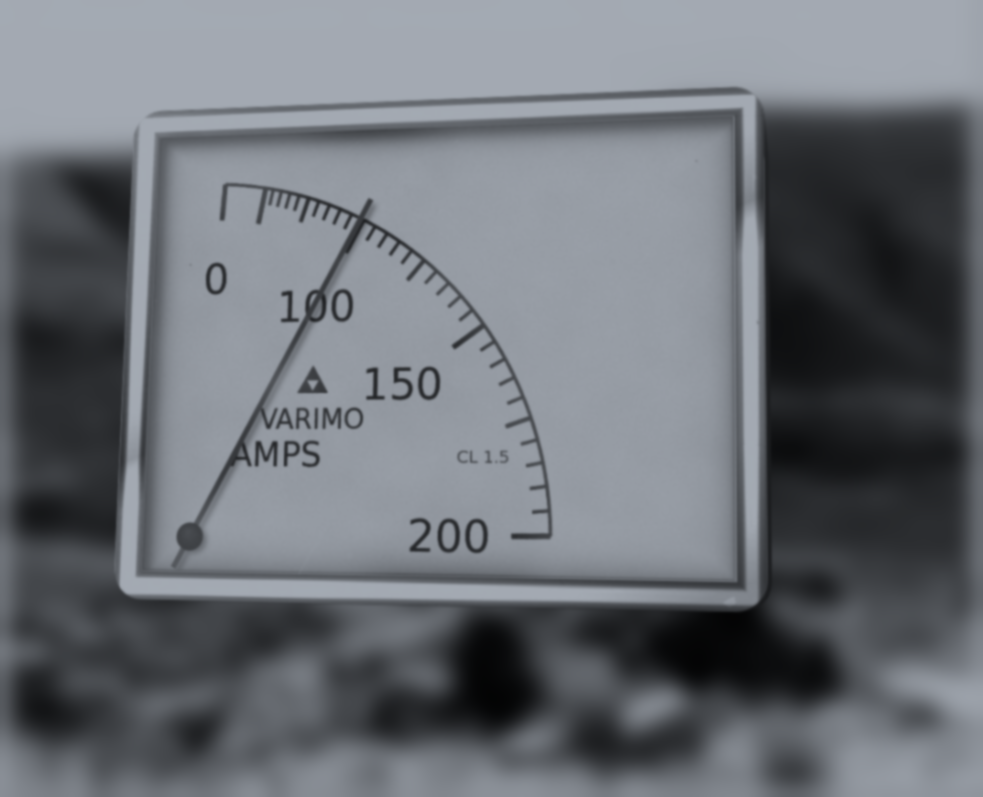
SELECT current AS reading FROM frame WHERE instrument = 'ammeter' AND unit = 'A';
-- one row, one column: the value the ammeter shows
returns 100 A
